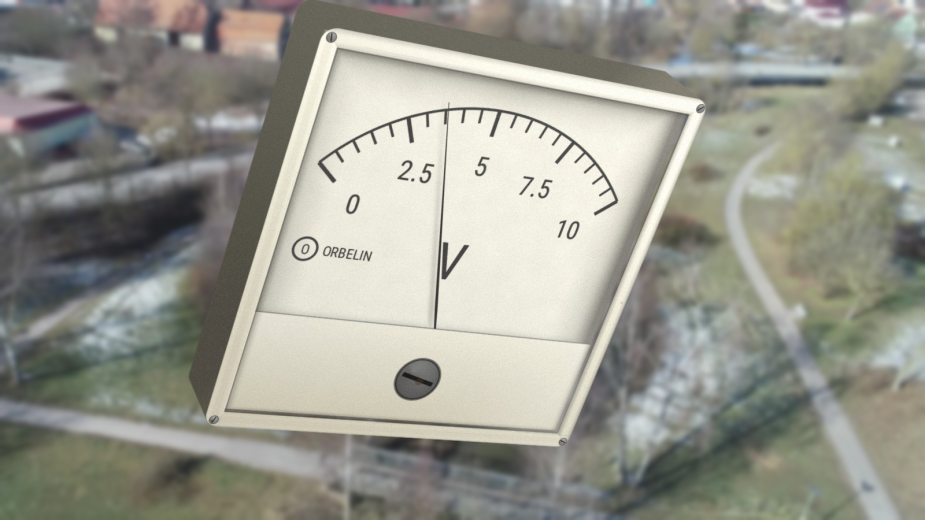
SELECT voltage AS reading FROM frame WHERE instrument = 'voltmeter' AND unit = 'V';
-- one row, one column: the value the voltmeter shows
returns 3.5 V
